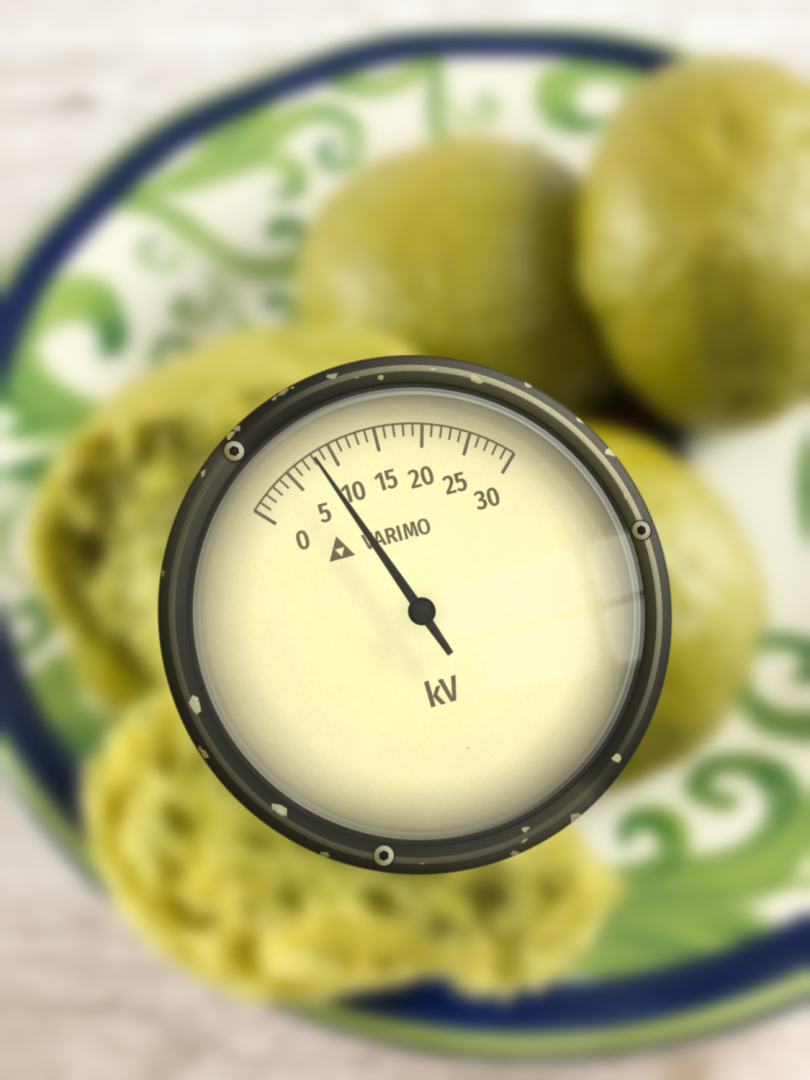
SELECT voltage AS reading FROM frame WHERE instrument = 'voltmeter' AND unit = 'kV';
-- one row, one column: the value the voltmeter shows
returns 8 kV
